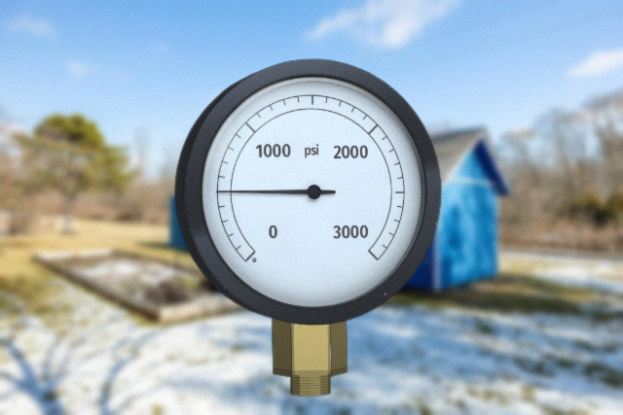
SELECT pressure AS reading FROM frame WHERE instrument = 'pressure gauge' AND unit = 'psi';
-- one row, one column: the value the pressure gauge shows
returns 500 psi
